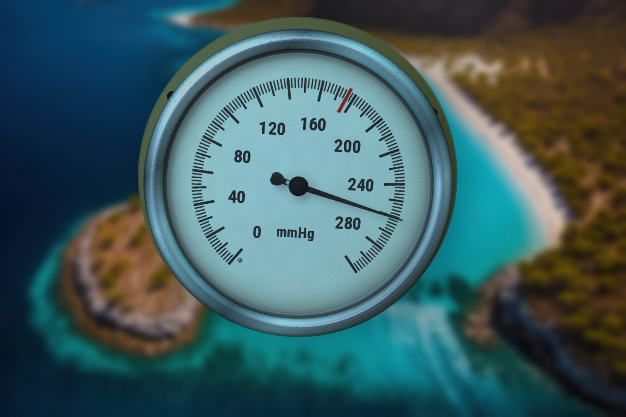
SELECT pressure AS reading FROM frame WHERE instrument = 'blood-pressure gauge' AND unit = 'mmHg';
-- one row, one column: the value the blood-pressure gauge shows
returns 260 mmHg
